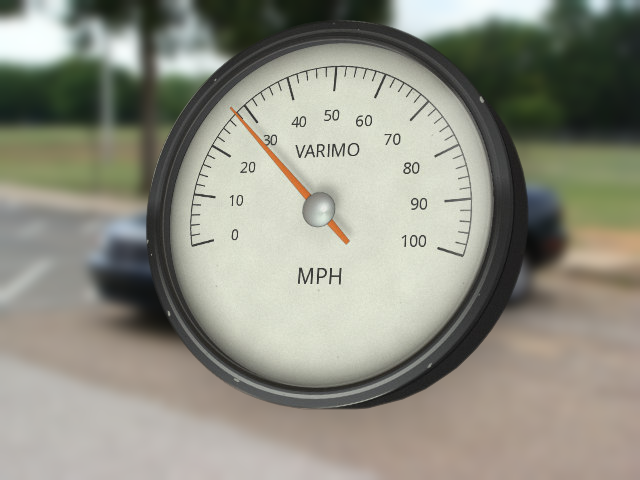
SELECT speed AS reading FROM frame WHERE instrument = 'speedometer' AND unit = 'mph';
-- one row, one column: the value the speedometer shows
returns 28 mph
